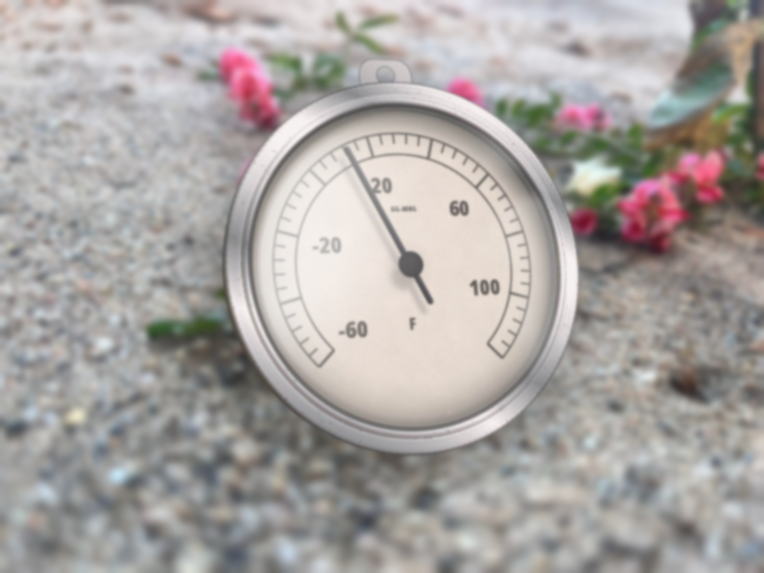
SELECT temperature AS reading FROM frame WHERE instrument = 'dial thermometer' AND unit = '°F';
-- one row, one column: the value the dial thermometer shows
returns 12 °F
